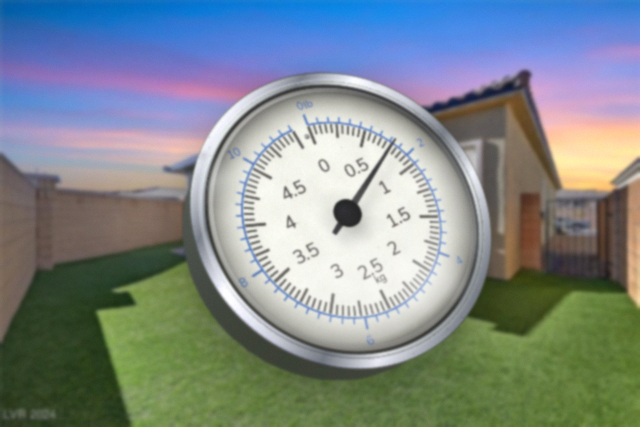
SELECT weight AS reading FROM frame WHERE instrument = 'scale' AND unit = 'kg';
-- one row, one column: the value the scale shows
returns 0.75 kg
